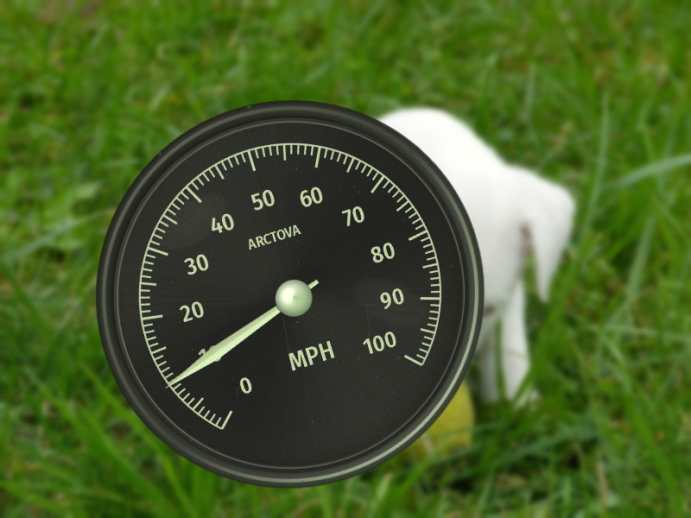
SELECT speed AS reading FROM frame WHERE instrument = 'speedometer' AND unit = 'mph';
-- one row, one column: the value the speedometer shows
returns 10 mph
